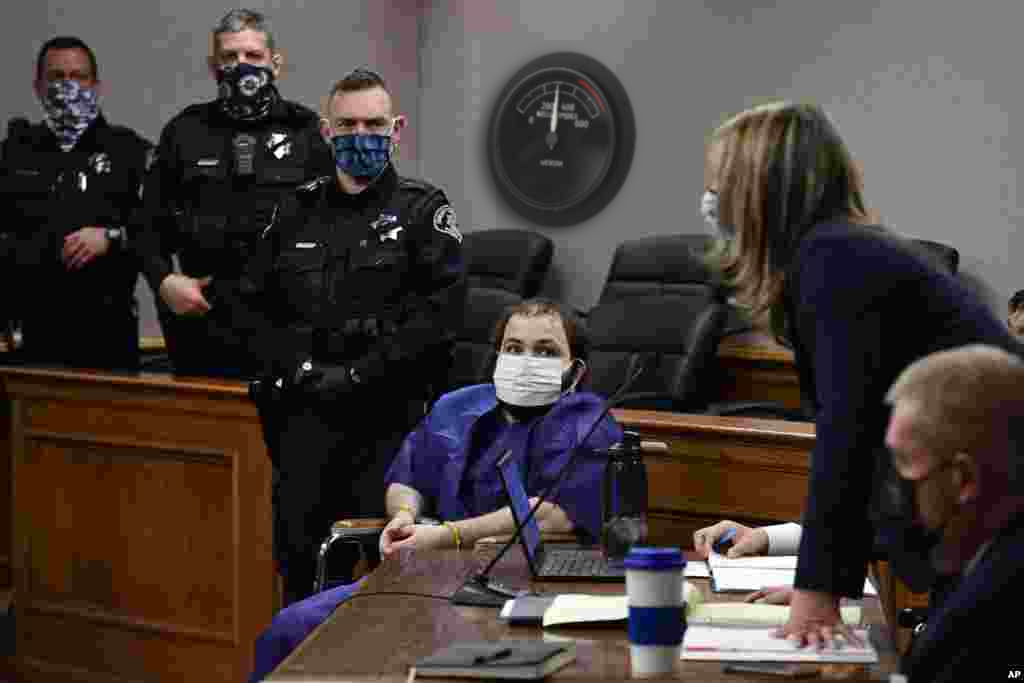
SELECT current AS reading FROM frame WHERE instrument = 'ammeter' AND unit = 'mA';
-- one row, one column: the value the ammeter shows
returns 300 mA
